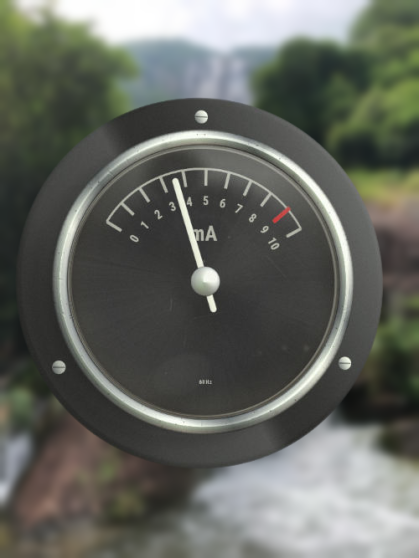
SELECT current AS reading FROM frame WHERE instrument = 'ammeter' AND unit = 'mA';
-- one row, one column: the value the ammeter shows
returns 3.5 mA
